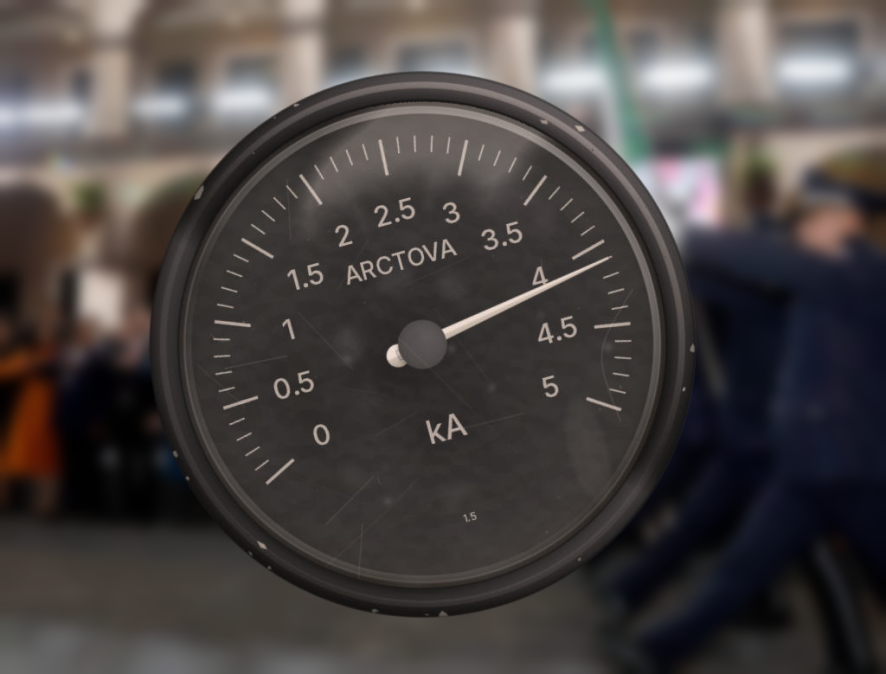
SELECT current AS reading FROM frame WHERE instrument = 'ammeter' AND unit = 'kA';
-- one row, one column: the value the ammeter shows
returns 4.1 kA
